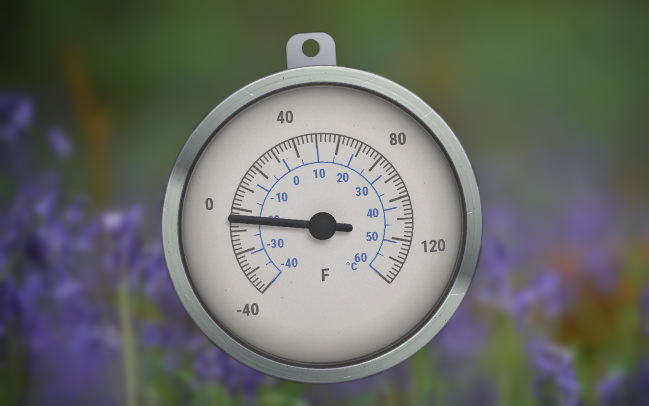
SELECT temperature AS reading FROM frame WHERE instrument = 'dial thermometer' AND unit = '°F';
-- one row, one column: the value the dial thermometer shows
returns -4 °F
